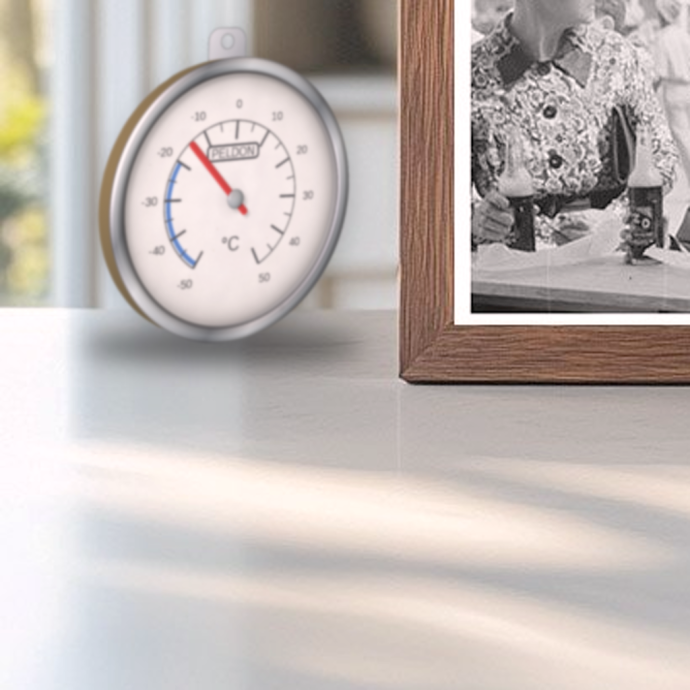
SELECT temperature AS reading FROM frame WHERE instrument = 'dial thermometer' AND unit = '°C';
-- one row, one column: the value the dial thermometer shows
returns -15 °C
